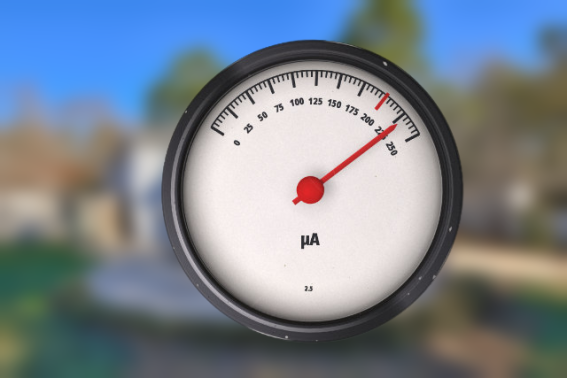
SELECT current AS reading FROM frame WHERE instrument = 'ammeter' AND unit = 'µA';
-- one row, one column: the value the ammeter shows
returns 230 µA
